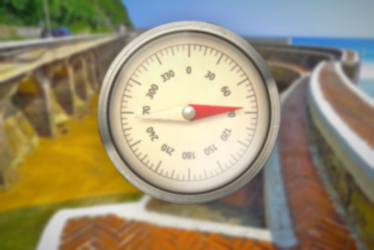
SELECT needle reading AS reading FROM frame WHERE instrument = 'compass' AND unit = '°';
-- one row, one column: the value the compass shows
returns 85 °
